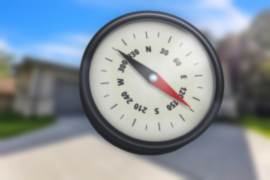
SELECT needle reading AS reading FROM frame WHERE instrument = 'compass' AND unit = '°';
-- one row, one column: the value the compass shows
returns 135 °
